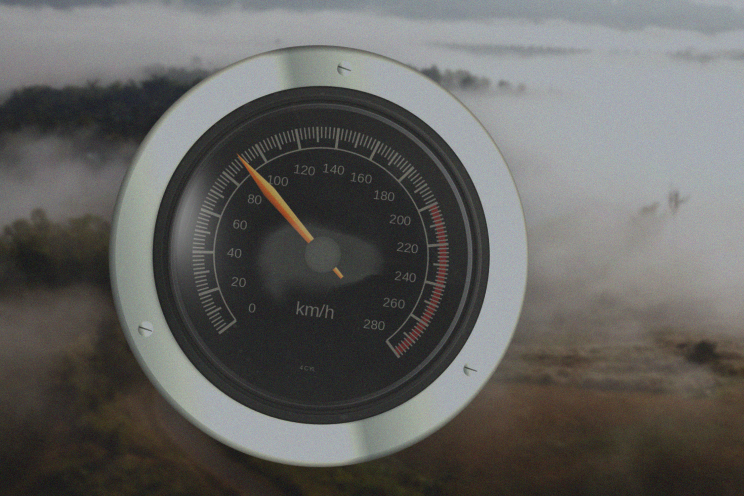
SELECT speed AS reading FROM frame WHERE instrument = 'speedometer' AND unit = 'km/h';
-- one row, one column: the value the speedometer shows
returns 90 km/h
